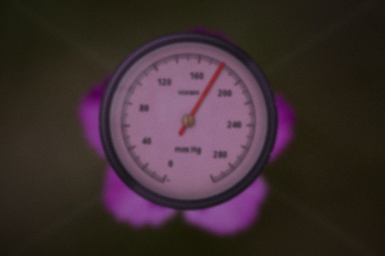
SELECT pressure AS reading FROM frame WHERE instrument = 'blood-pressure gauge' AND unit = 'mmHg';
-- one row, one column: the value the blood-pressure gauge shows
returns 180 mmHg
